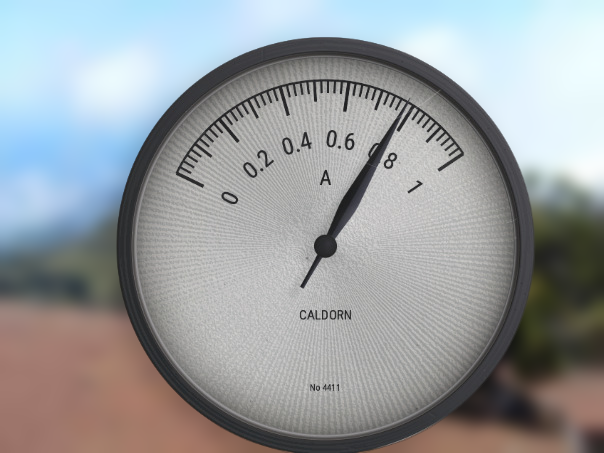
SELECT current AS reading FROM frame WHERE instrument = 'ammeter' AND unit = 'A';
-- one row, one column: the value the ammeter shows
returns 0.78 A
